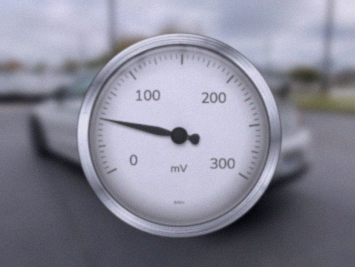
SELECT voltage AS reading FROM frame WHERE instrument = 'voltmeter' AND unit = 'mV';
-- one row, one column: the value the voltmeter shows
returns 50 mV
